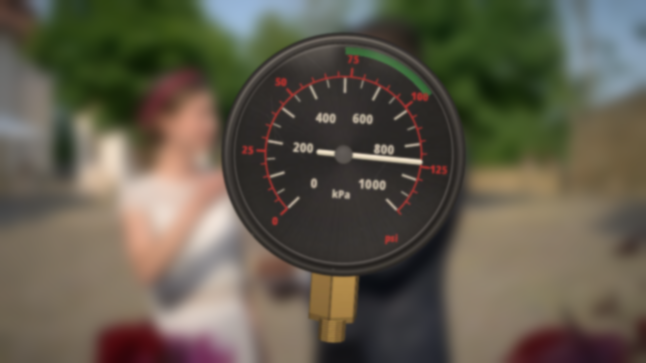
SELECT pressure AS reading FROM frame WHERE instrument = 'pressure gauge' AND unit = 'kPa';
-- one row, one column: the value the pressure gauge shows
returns 850 kPa
